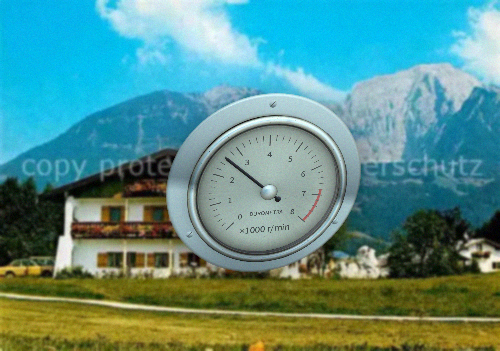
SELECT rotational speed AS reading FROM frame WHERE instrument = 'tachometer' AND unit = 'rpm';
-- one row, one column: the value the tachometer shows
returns 2600 rpm
